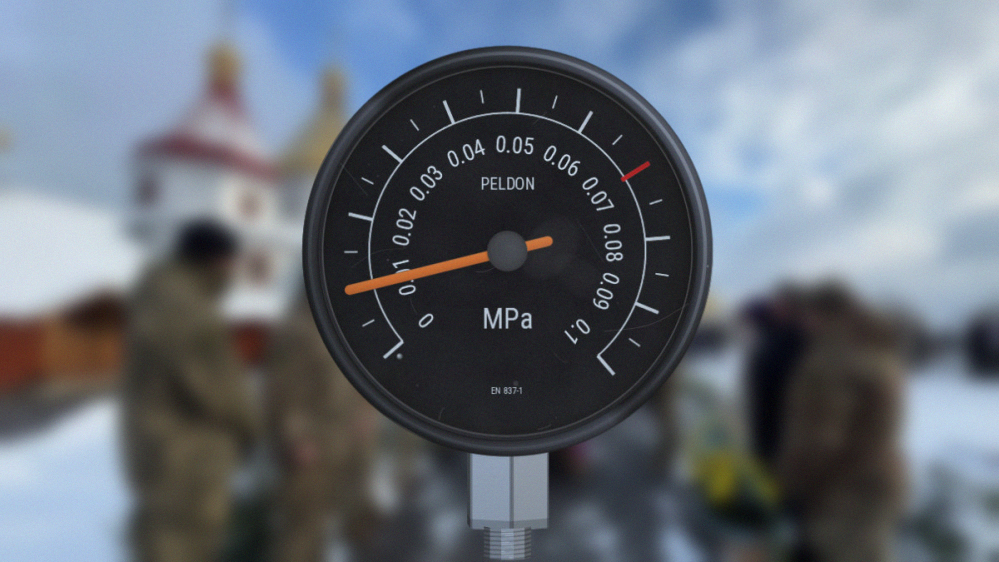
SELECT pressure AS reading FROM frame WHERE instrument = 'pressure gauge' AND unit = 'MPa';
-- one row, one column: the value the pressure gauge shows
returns 0.01 MPa
